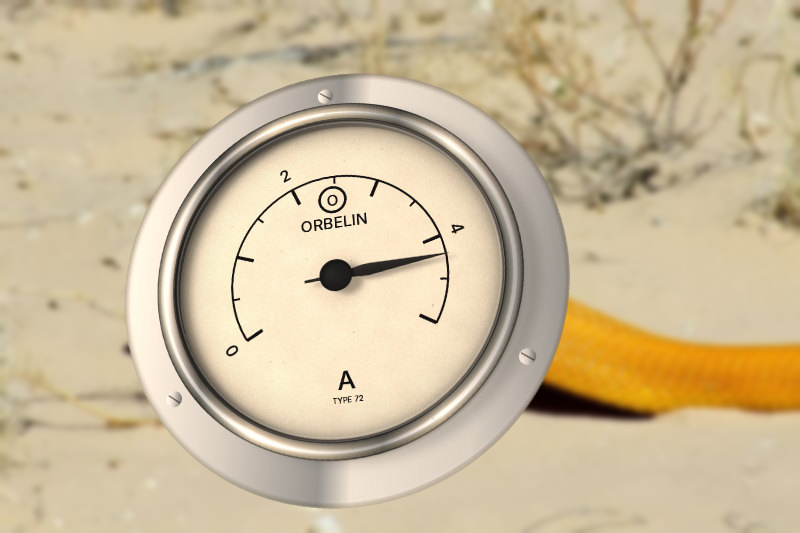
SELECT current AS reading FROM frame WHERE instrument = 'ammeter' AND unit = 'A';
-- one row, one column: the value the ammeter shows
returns 4.25 A
